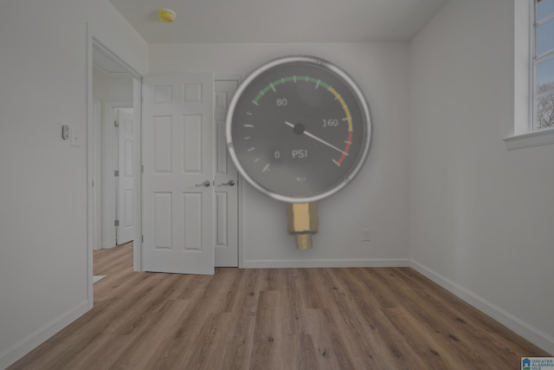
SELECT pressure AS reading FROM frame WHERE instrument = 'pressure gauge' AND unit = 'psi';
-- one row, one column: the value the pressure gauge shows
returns 190 psi
